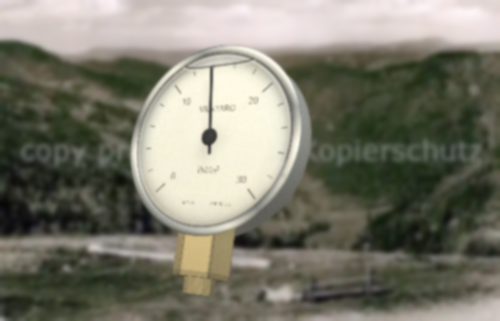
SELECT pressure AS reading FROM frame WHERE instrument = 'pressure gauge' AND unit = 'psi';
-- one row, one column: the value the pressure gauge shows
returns 14 psi
